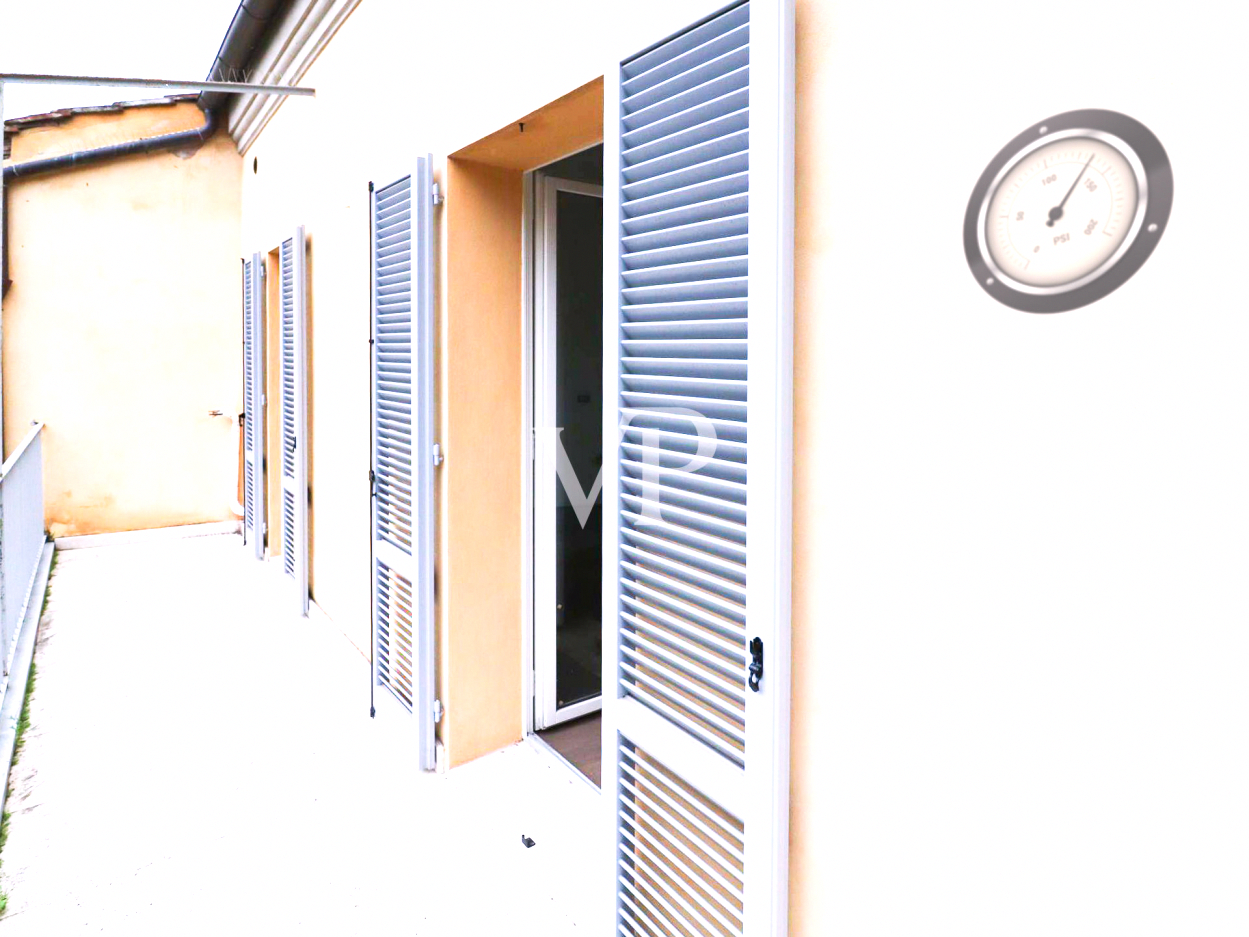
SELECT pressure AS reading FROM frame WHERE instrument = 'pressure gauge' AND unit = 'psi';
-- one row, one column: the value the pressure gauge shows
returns 135 psi
